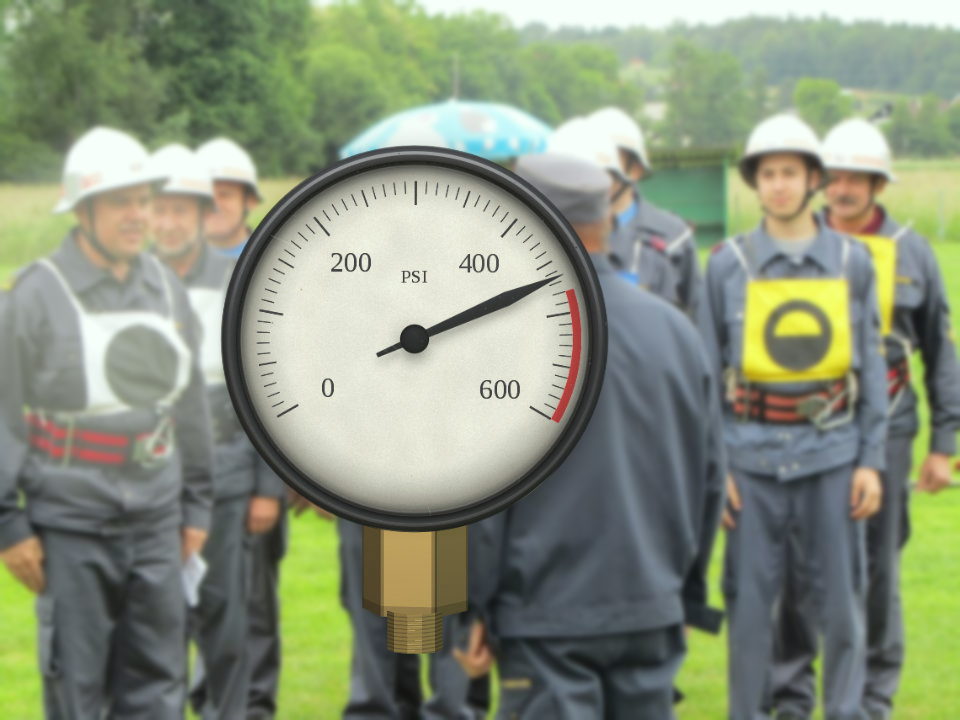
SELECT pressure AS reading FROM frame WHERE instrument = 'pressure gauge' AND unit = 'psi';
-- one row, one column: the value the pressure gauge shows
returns 465 psi
